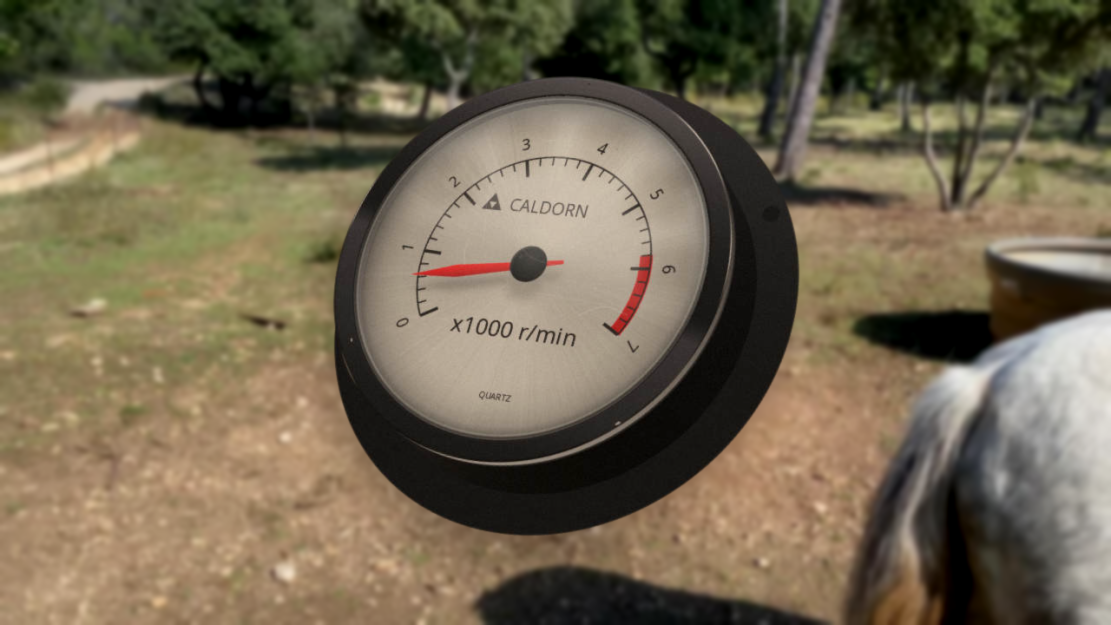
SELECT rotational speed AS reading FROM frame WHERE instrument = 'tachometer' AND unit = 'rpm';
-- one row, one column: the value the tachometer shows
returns 600 rpm
